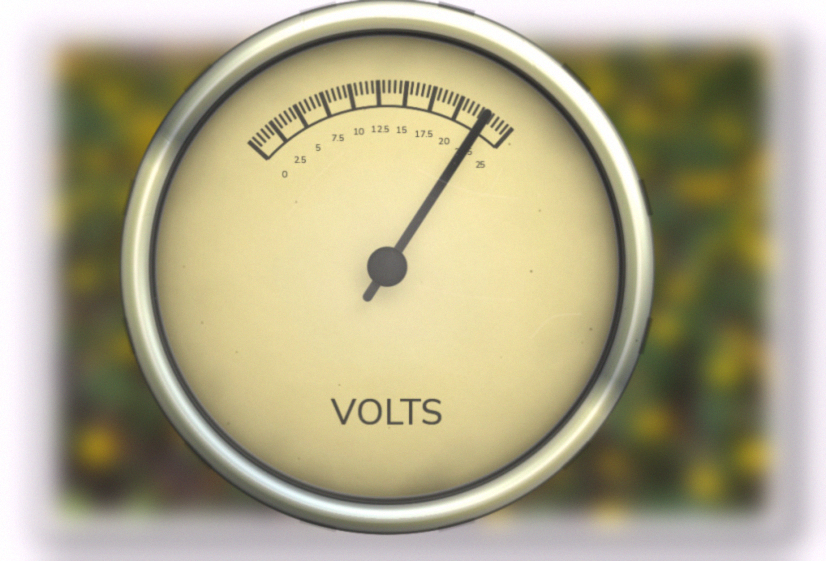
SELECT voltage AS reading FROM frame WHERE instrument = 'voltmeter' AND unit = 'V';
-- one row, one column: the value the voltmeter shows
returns 22.5 V
